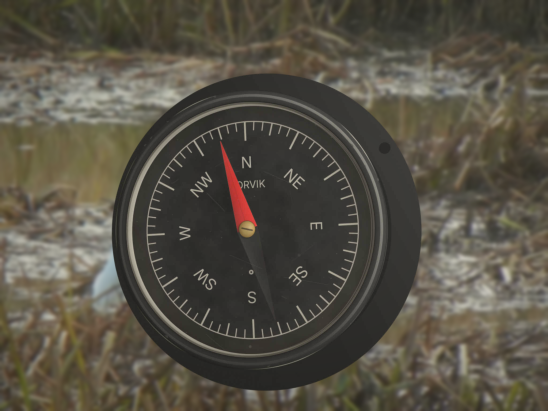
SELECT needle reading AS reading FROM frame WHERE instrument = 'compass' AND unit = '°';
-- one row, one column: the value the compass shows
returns 345 °
